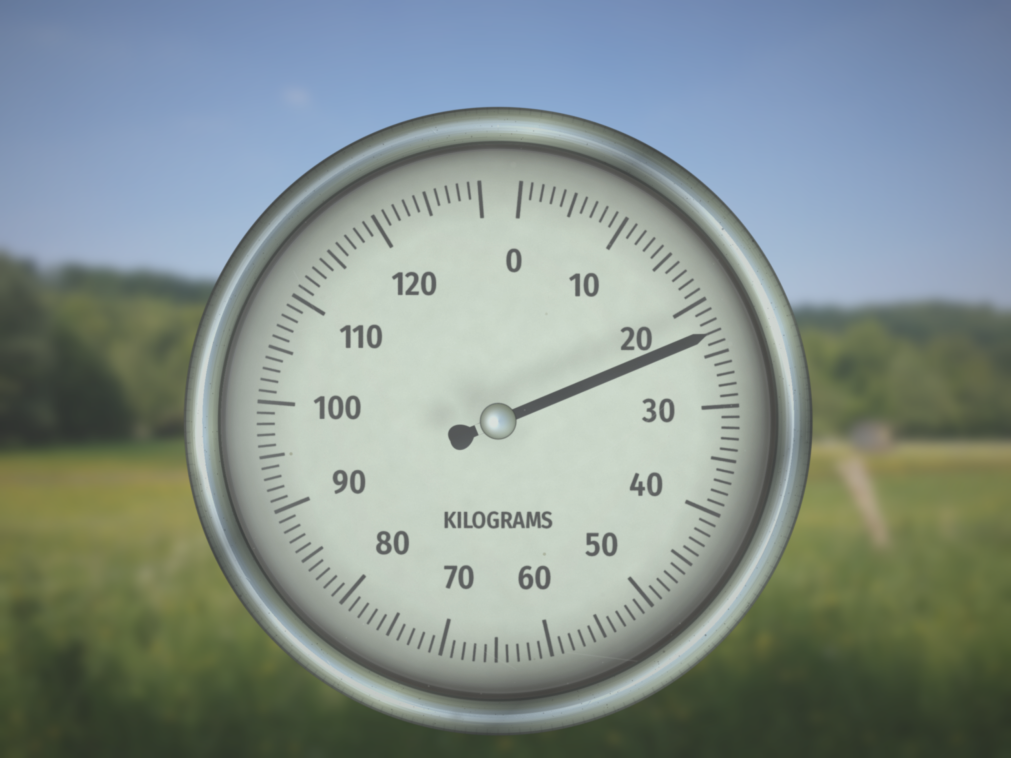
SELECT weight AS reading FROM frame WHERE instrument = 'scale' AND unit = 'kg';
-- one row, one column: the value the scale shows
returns 23 kg
